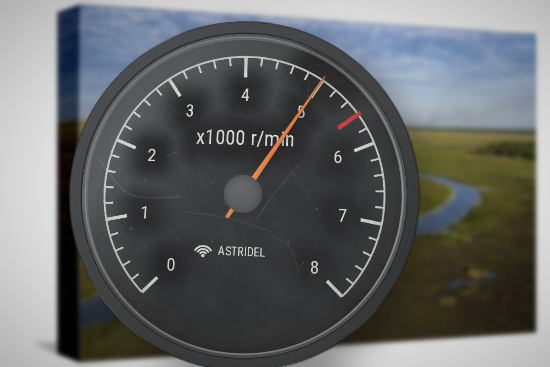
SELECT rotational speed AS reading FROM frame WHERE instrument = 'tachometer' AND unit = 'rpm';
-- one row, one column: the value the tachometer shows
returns 5000 rpm
